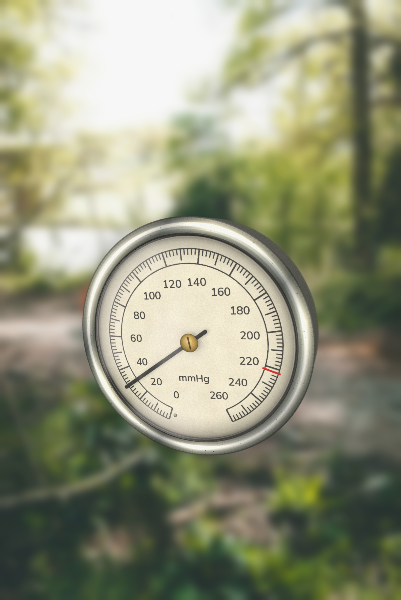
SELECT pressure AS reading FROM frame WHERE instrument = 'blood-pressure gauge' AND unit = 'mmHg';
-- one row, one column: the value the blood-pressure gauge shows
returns 30 mmHg
